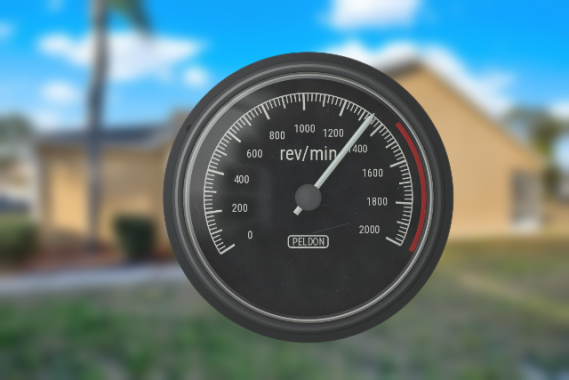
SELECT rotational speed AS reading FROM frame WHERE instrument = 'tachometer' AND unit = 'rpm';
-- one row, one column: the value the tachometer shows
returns 1340 rpm
